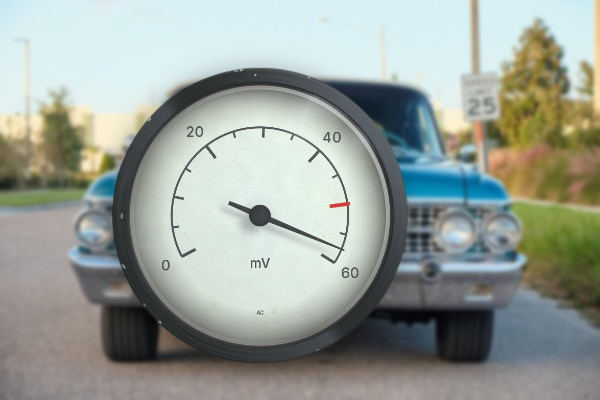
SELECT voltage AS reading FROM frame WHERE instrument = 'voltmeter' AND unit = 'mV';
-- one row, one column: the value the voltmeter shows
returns 57.5 mV
